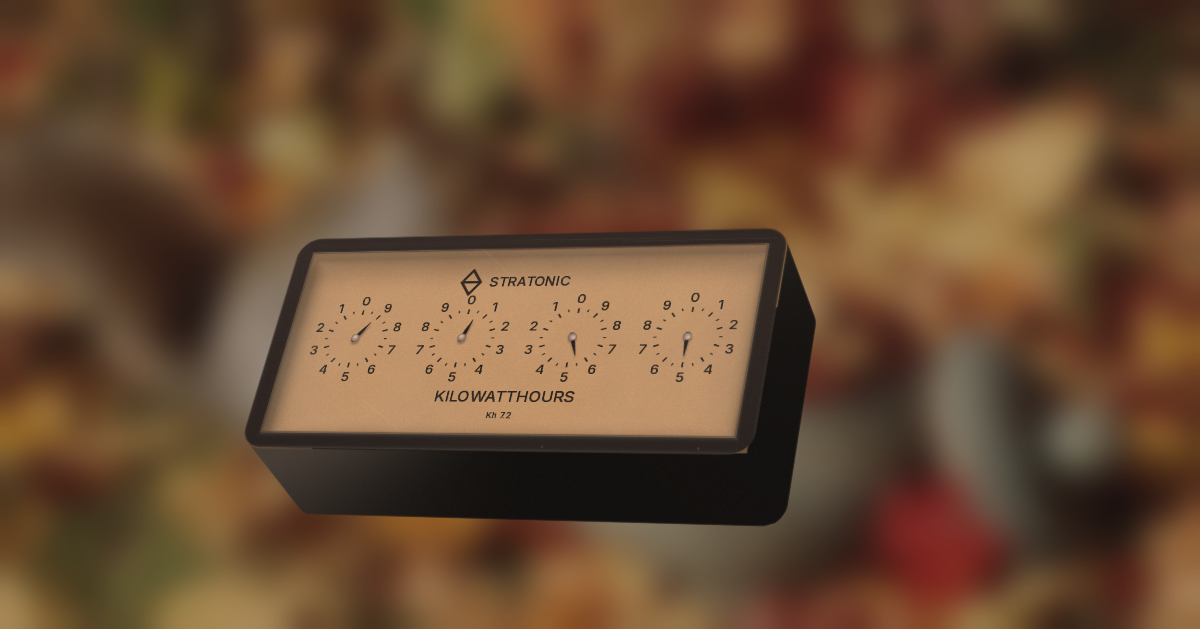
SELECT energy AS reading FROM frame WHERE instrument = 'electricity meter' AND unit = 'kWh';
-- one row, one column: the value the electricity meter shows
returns 9055 kWh
